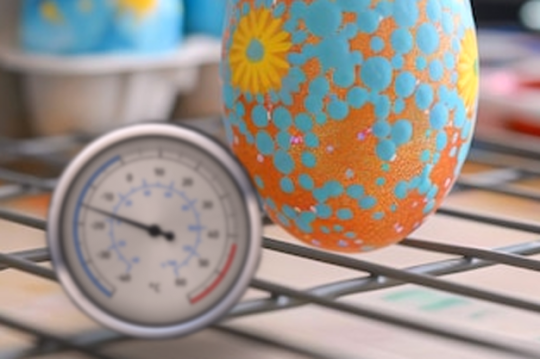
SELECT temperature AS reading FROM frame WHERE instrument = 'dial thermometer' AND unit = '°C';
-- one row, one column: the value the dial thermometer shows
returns -15 °C
